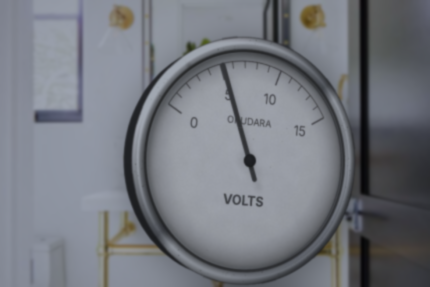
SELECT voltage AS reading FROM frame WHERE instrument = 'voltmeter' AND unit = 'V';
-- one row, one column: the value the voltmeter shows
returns 5 V
